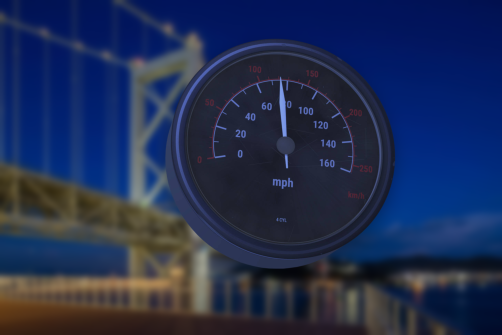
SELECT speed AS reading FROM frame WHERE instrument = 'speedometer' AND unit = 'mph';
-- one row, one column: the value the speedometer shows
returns 75 mph
